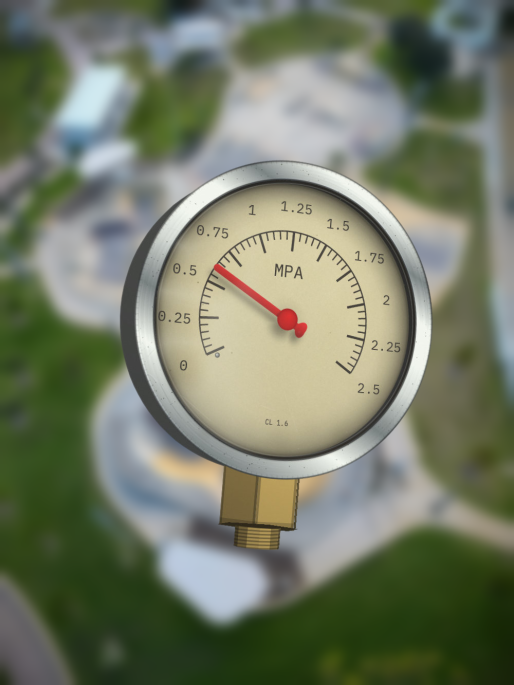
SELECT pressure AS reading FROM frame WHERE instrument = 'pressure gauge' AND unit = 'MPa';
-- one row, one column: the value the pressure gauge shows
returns 0.6 MPa
